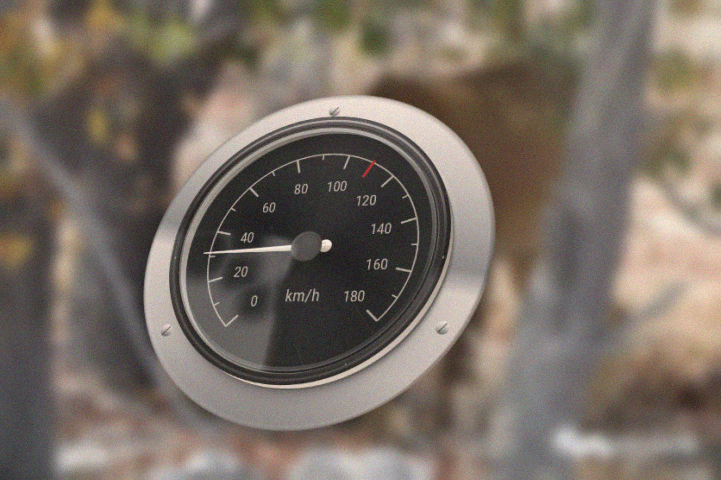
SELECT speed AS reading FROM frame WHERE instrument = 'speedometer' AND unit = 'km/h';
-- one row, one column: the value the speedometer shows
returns 30 km/h
